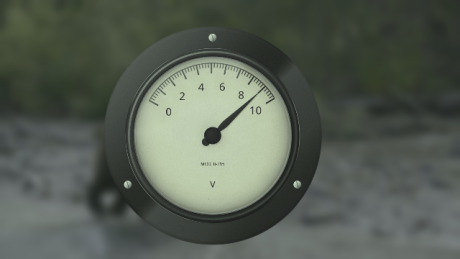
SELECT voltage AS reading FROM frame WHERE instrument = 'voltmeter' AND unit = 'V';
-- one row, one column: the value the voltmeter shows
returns 9 V
